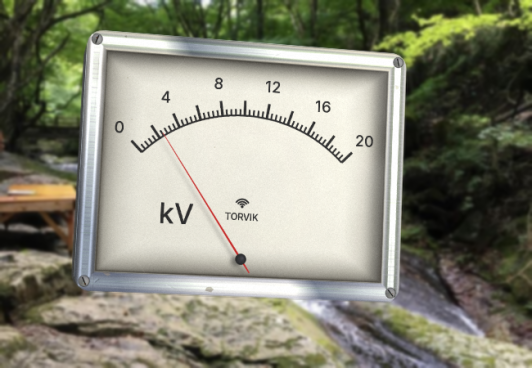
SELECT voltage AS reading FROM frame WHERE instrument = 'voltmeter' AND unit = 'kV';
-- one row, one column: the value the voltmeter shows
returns 2.4 kV
